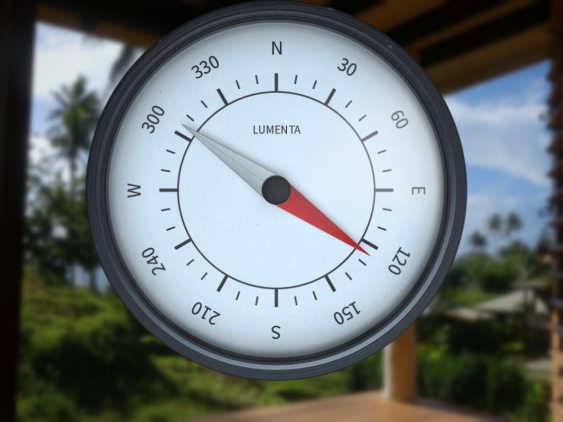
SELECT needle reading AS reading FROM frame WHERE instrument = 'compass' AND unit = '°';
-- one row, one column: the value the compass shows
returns 125 °
